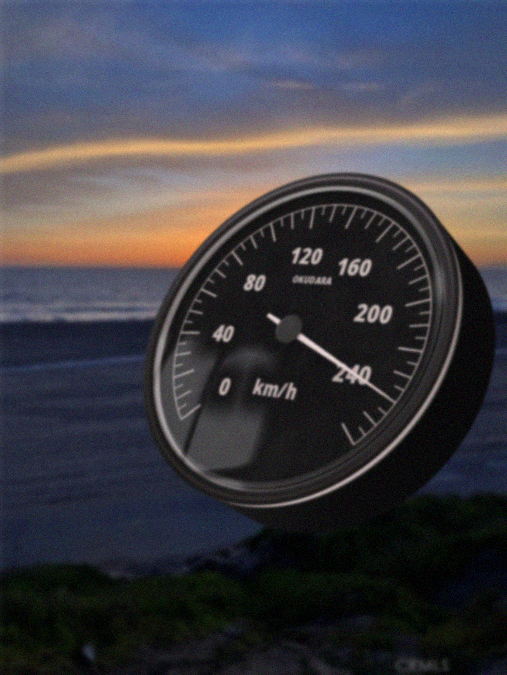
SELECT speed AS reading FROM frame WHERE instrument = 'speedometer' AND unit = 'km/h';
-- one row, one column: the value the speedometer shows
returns 240 km/h
